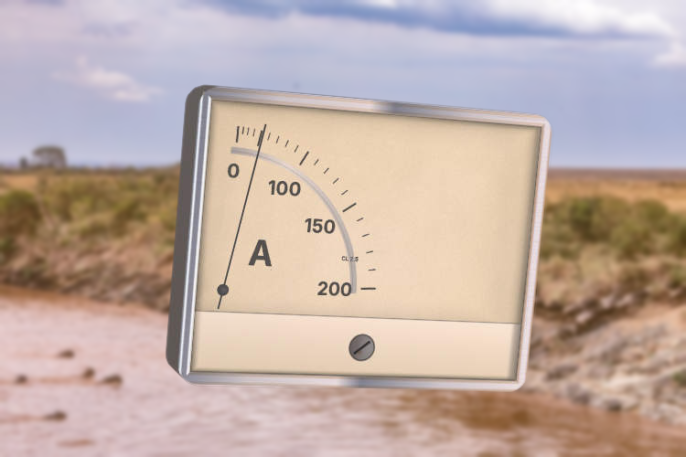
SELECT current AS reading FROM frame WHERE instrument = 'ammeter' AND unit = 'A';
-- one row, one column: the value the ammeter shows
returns 50 A
